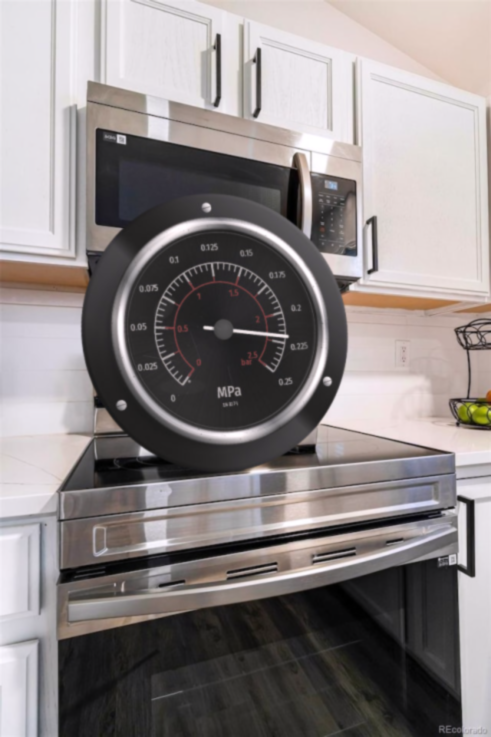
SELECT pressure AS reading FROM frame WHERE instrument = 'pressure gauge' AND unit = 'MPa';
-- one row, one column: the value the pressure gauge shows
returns 0.22 MPa
